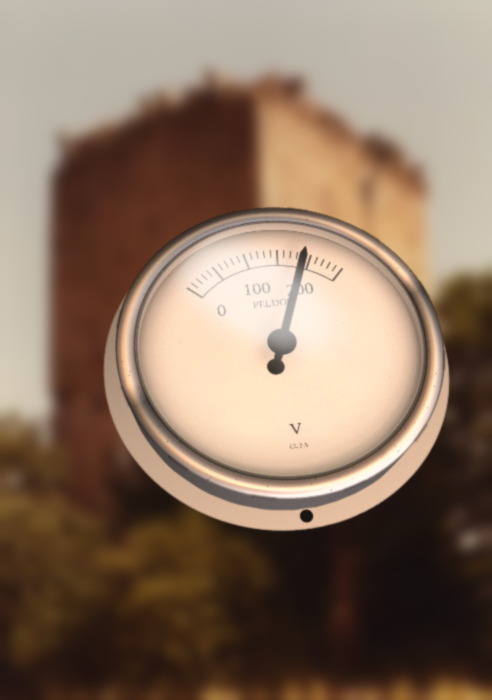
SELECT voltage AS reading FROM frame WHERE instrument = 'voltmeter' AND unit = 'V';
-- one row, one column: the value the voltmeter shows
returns 190 V
